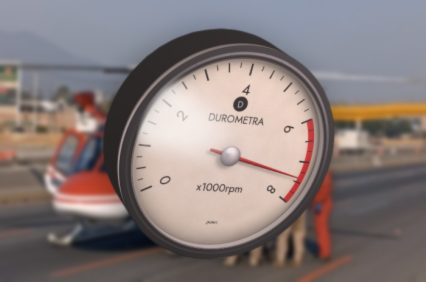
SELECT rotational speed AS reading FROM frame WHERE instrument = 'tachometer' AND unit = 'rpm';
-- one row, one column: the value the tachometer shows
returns 7375 rpm
